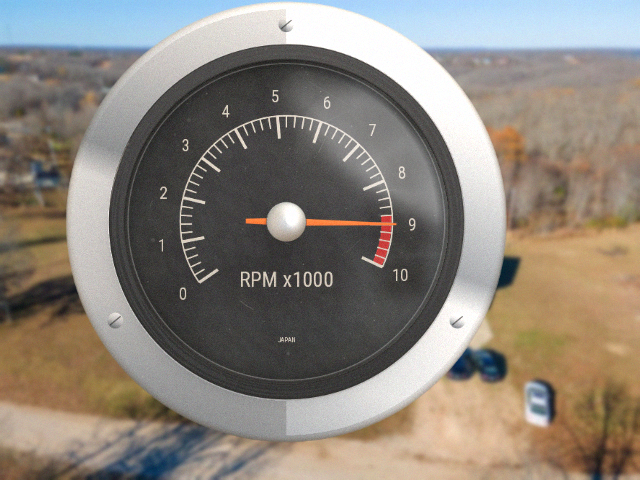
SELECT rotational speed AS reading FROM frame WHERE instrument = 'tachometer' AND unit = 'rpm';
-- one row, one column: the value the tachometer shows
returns 9000 rpm
